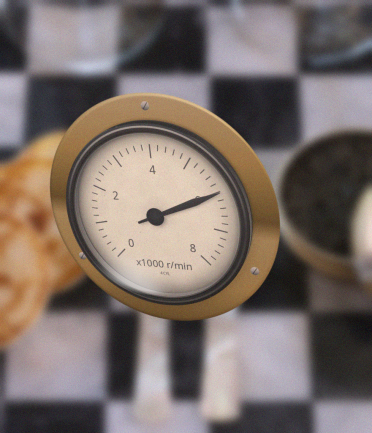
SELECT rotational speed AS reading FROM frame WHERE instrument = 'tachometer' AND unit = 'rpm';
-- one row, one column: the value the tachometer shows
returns 6000 rpm
